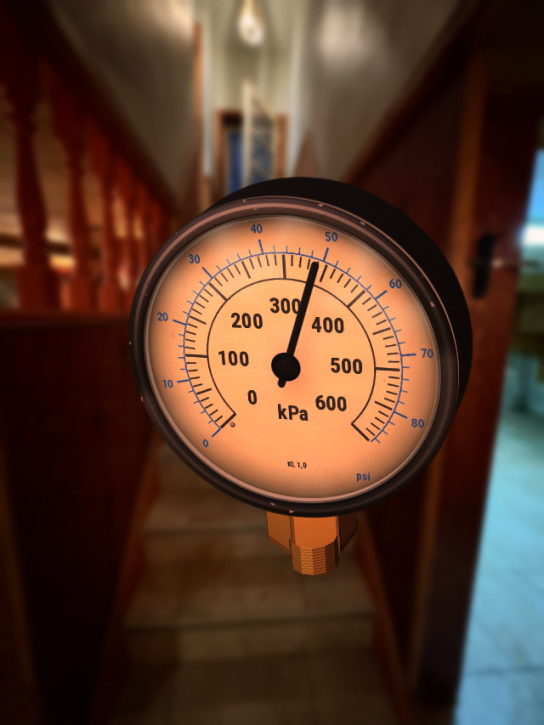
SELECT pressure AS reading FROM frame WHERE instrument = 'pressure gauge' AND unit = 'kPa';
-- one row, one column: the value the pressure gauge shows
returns 340 kPa
